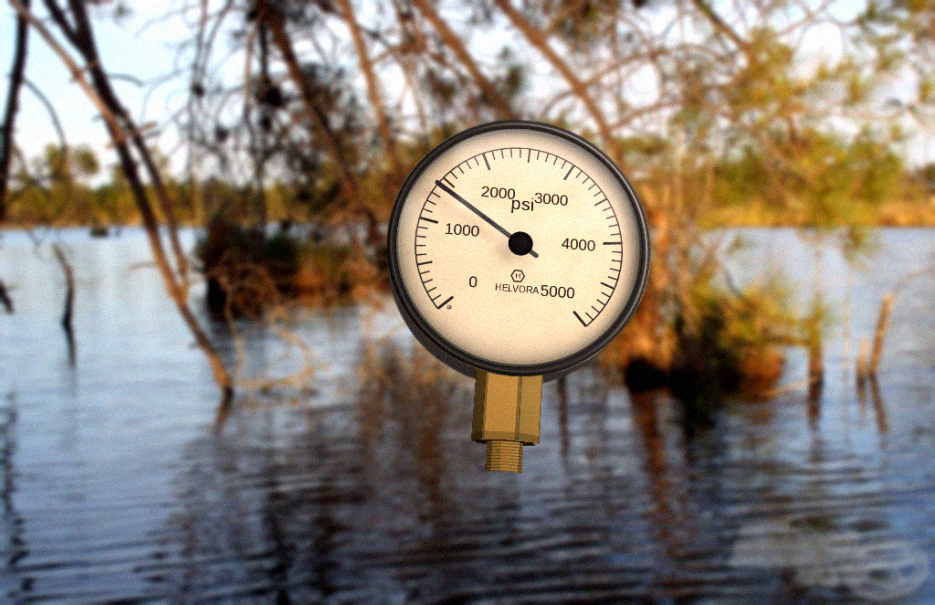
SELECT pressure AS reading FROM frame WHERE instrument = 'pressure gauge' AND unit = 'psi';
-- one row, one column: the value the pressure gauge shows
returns 1400 psi
